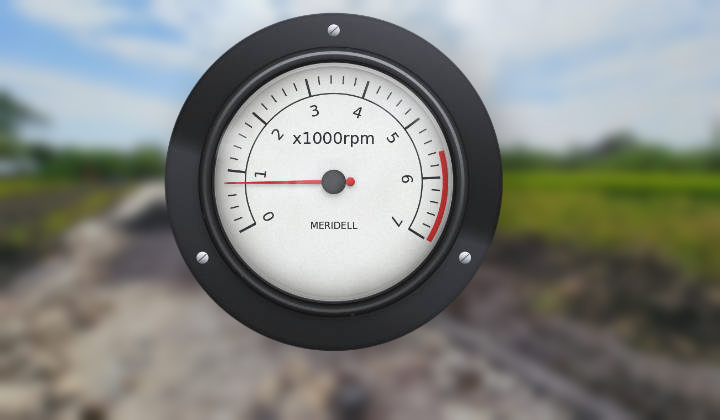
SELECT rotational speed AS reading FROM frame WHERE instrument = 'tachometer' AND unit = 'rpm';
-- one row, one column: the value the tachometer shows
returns 800 rpm
